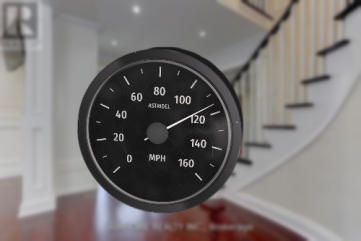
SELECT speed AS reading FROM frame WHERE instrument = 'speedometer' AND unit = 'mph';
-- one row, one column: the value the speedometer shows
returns 115 mph
